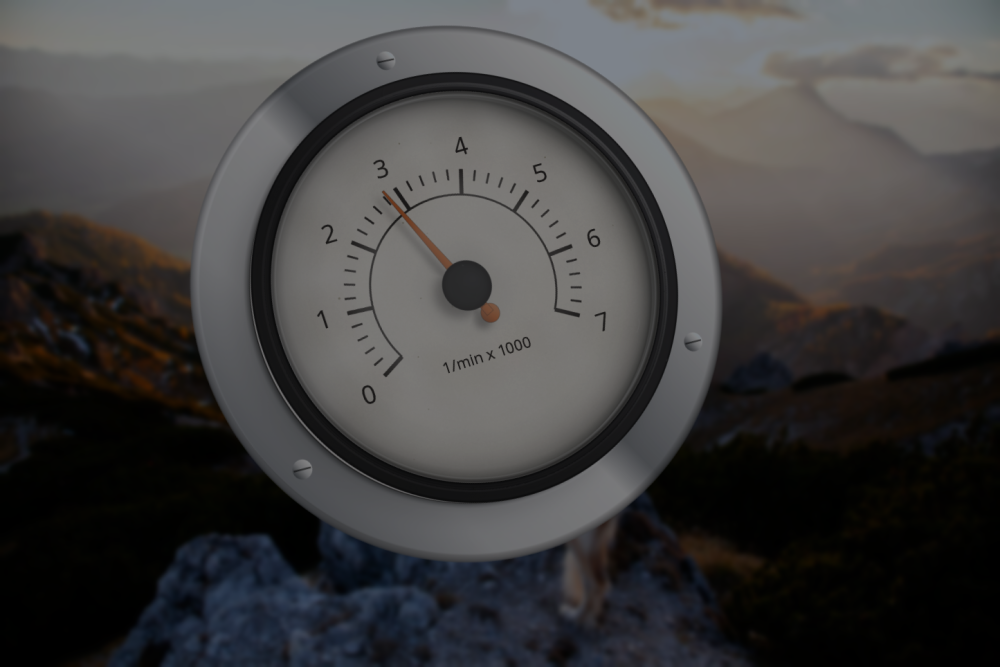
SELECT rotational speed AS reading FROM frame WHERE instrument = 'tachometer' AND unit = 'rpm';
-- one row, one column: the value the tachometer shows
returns 2800 rpm
